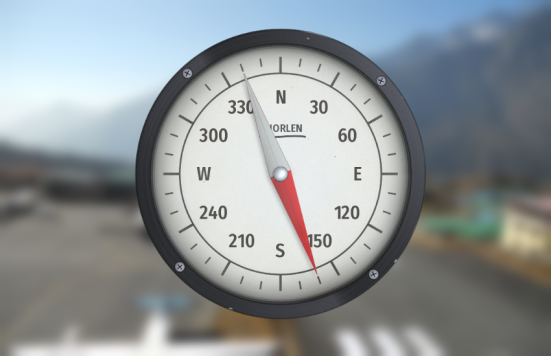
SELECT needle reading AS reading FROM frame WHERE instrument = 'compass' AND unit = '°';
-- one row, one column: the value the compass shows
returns 160 °
